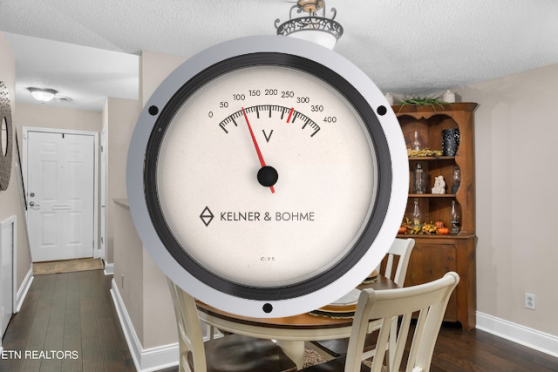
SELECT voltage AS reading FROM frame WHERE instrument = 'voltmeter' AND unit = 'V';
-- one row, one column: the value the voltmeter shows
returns 100 V
